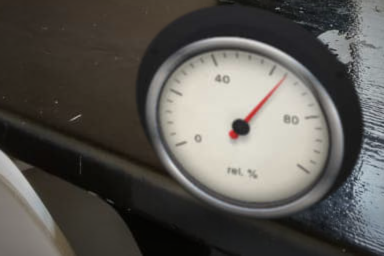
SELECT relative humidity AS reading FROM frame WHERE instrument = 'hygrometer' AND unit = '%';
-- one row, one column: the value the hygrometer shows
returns 64 %
